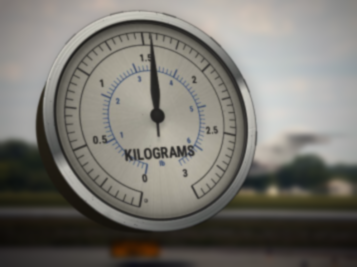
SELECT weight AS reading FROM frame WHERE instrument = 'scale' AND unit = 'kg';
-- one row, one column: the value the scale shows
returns 1.55 kg
